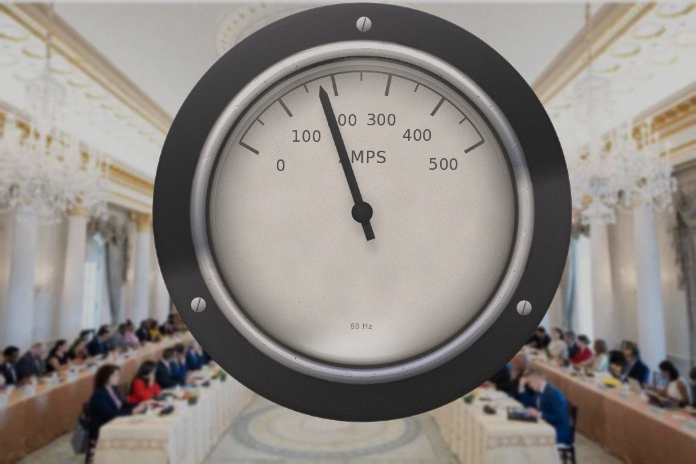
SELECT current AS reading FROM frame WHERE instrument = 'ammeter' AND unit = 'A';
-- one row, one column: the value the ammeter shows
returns 175 A
